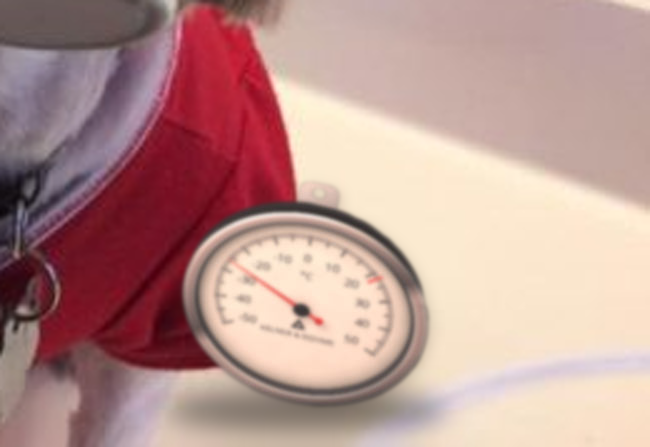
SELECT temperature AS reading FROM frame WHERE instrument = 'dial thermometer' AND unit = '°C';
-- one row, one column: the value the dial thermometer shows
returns -25 °C
